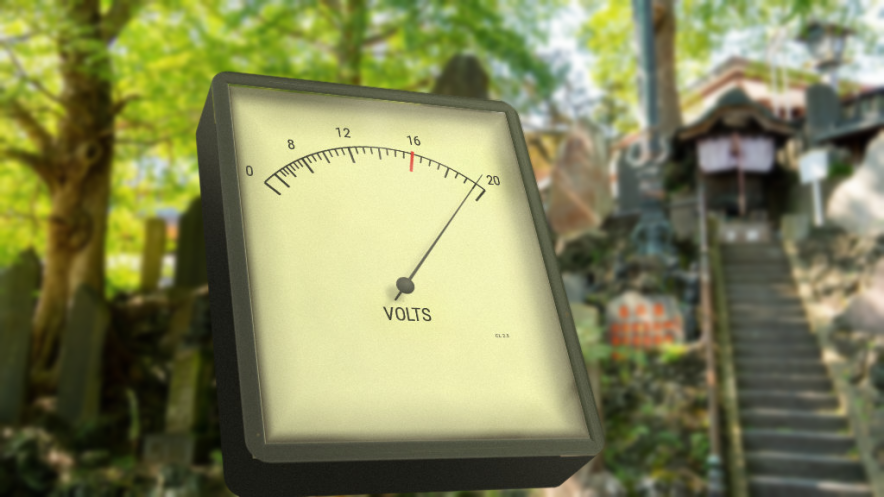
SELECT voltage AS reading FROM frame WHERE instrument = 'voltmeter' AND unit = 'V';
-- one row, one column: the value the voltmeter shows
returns 19.5 V
